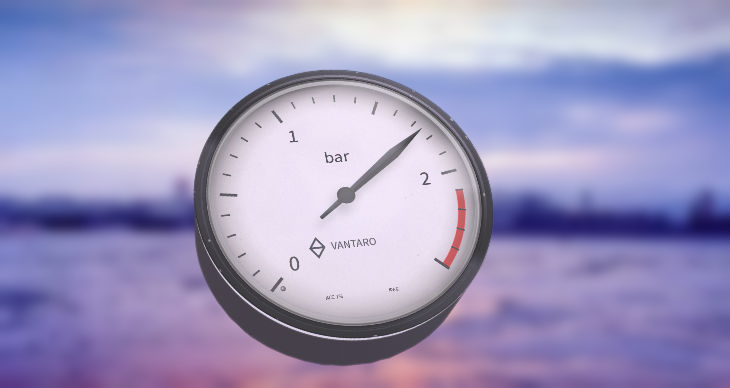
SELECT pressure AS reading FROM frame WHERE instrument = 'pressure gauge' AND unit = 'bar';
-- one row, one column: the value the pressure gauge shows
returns 1.75 bar
